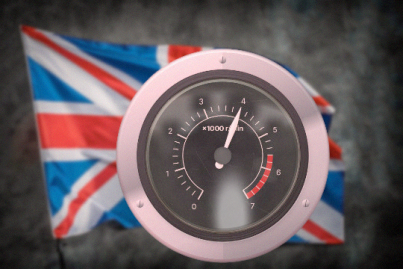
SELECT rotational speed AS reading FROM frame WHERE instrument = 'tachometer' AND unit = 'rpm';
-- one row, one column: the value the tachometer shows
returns 4000 rpm
